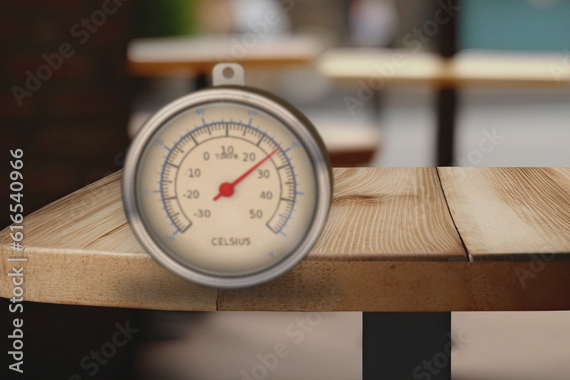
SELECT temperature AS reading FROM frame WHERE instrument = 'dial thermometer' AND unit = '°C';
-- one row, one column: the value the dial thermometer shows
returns 25 °C
